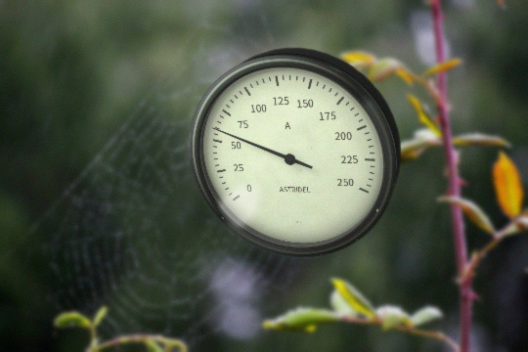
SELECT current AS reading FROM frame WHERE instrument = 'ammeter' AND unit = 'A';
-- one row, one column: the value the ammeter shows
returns 60 A
